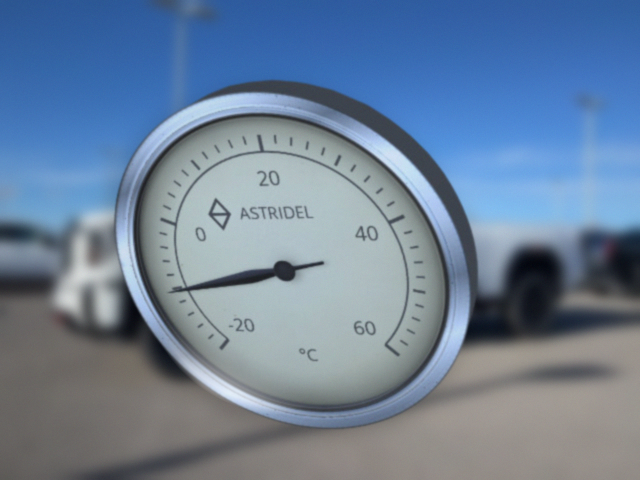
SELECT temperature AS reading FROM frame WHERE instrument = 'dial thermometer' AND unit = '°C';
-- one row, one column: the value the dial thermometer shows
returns -10 °C
